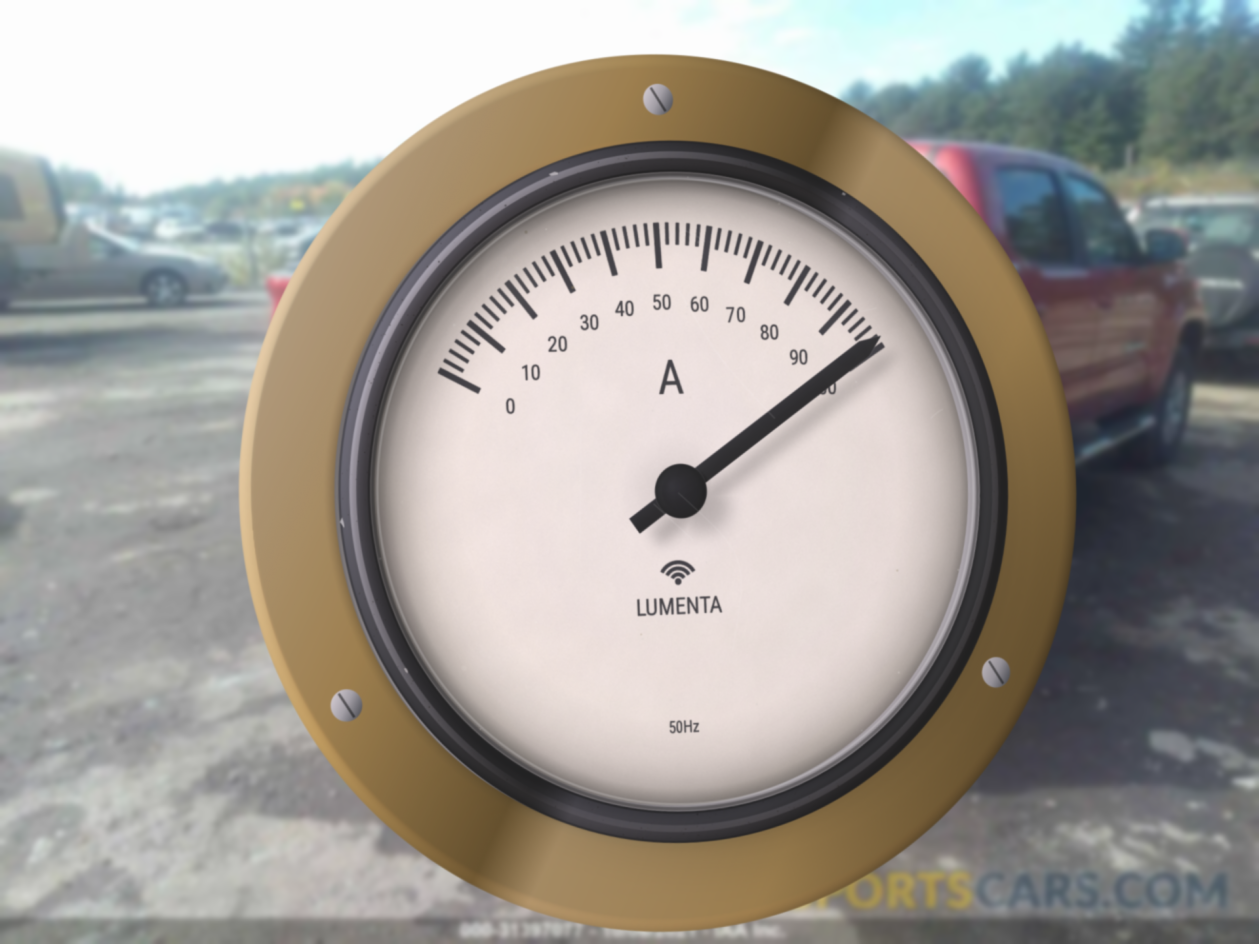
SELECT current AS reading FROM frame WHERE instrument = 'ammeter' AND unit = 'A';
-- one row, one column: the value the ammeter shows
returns 98 A
